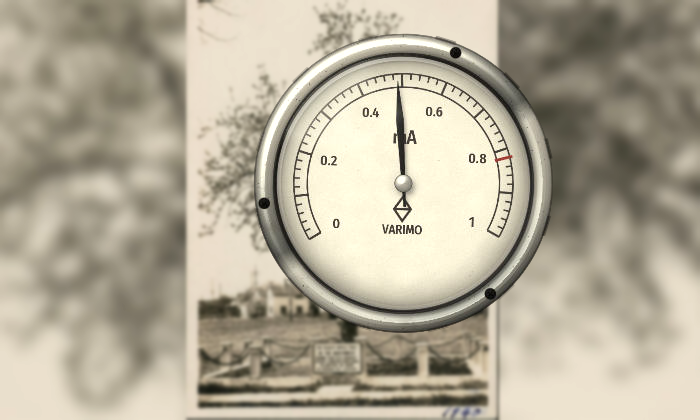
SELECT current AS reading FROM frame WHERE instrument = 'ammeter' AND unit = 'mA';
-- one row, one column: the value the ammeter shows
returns 0.49 mA
